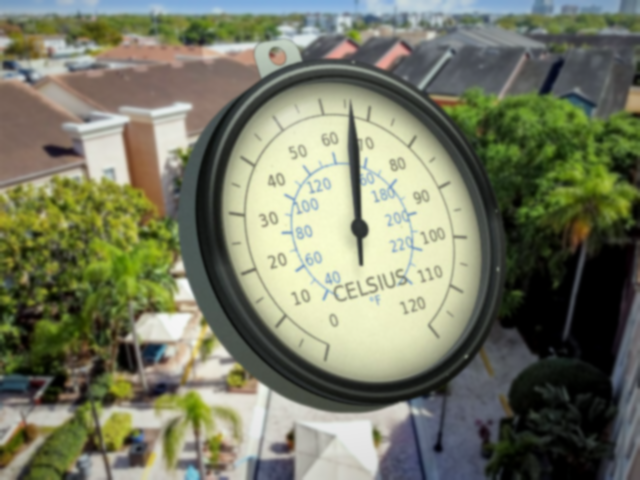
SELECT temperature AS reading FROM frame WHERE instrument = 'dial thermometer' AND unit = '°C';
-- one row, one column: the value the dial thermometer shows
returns 65 °C
